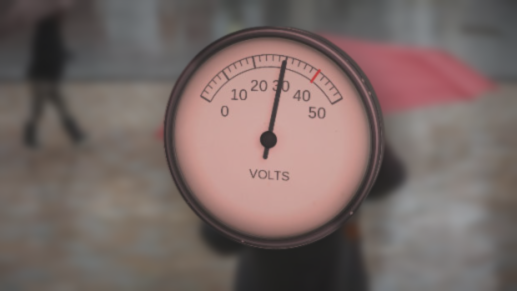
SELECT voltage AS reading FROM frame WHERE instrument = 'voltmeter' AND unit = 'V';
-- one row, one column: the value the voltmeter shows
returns 30 V
